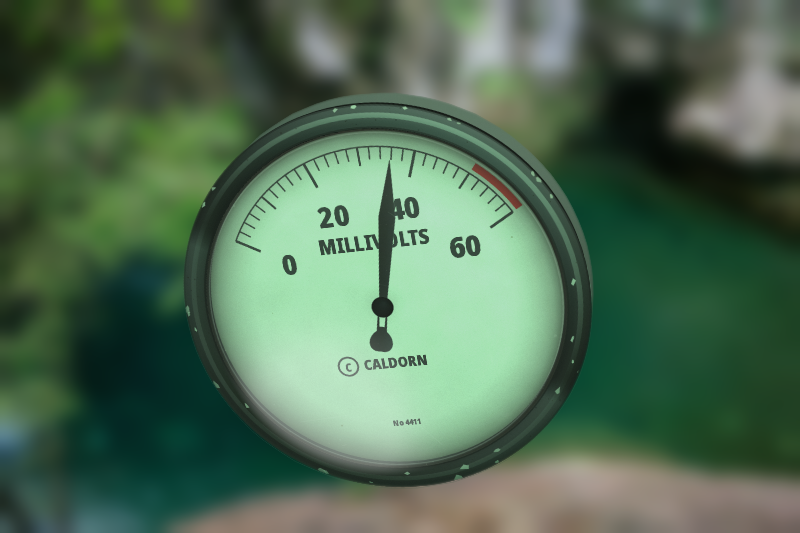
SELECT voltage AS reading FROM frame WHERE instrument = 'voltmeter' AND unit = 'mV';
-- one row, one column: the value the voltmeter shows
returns 36 mV
